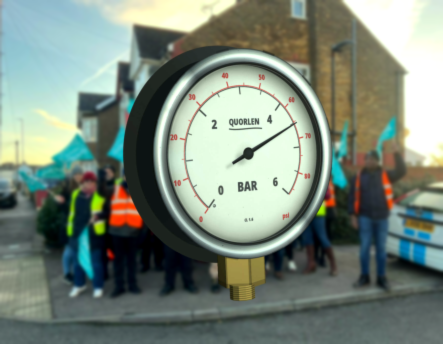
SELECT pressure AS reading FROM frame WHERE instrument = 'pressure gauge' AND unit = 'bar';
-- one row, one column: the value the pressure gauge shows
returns 4.5 bar
